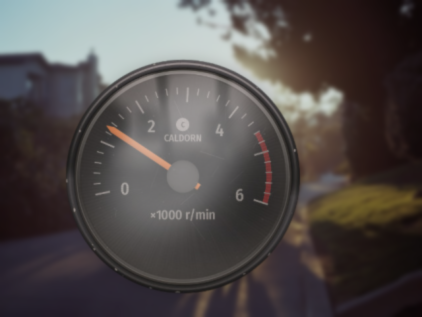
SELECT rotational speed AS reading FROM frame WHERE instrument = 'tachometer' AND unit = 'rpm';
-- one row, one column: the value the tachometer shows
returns 1300 rpm
